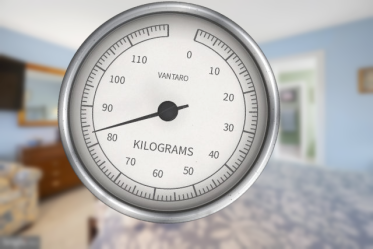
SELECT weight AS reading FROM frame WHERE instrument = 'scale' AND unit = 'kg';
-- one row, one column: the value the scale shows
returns 83 kg
